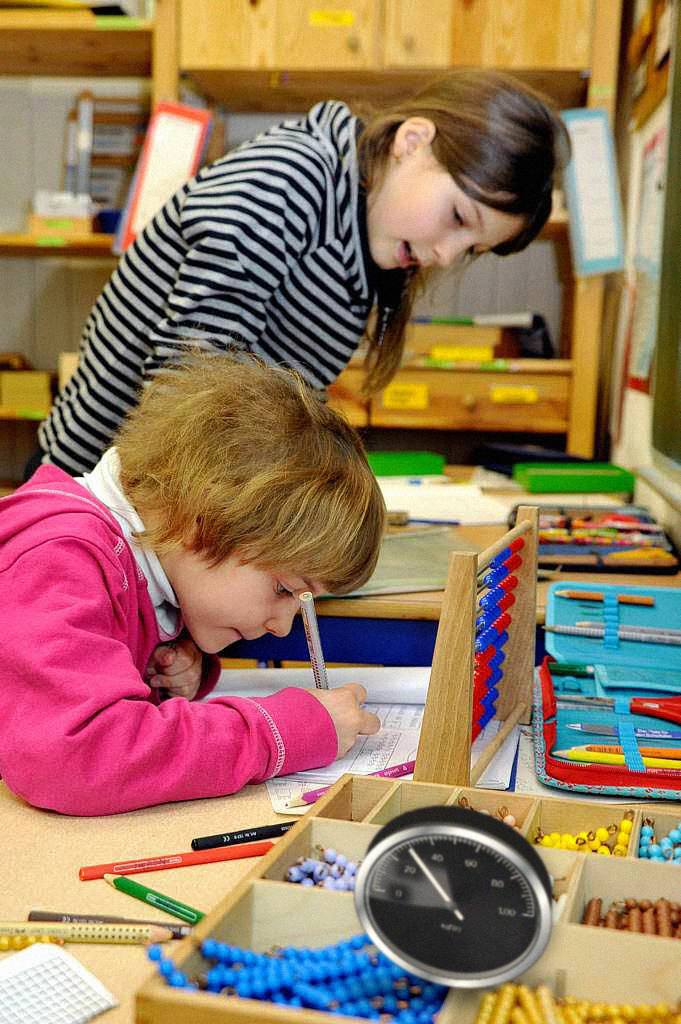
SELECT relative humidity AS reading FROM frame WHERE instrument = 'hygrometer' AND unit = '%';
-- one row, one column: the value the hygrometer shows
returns 30 %
